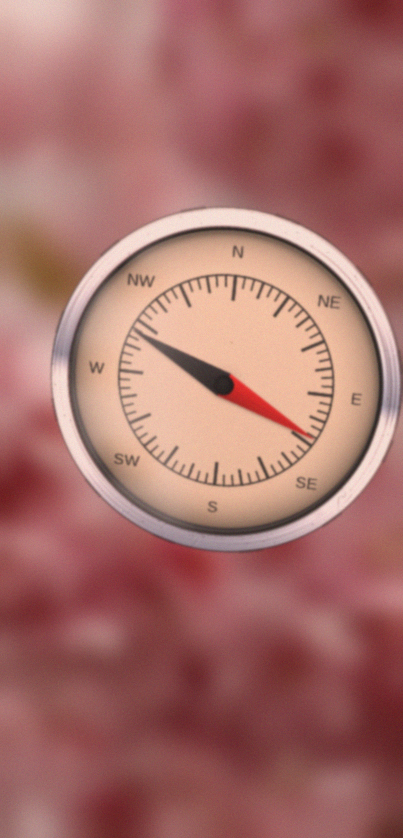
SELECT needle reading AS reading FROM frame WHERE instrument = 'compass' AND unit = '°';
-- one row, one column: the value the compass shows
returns 115 °
